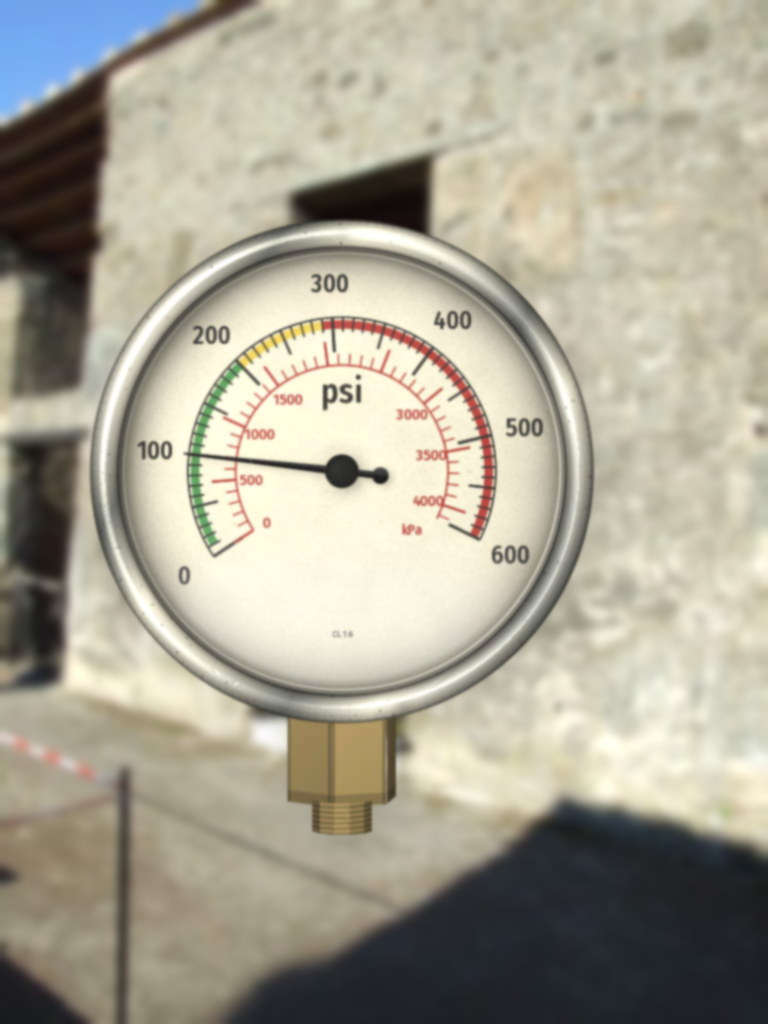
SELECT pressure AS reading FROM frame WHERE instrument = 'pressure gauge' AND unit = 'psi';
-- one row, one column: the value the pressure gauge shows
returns 100 psi
